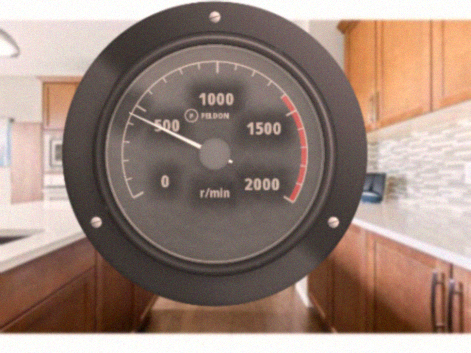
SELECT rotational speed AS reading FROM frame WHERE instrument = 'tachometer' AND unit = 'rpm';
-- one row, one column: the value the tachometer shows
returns 450 rpm
